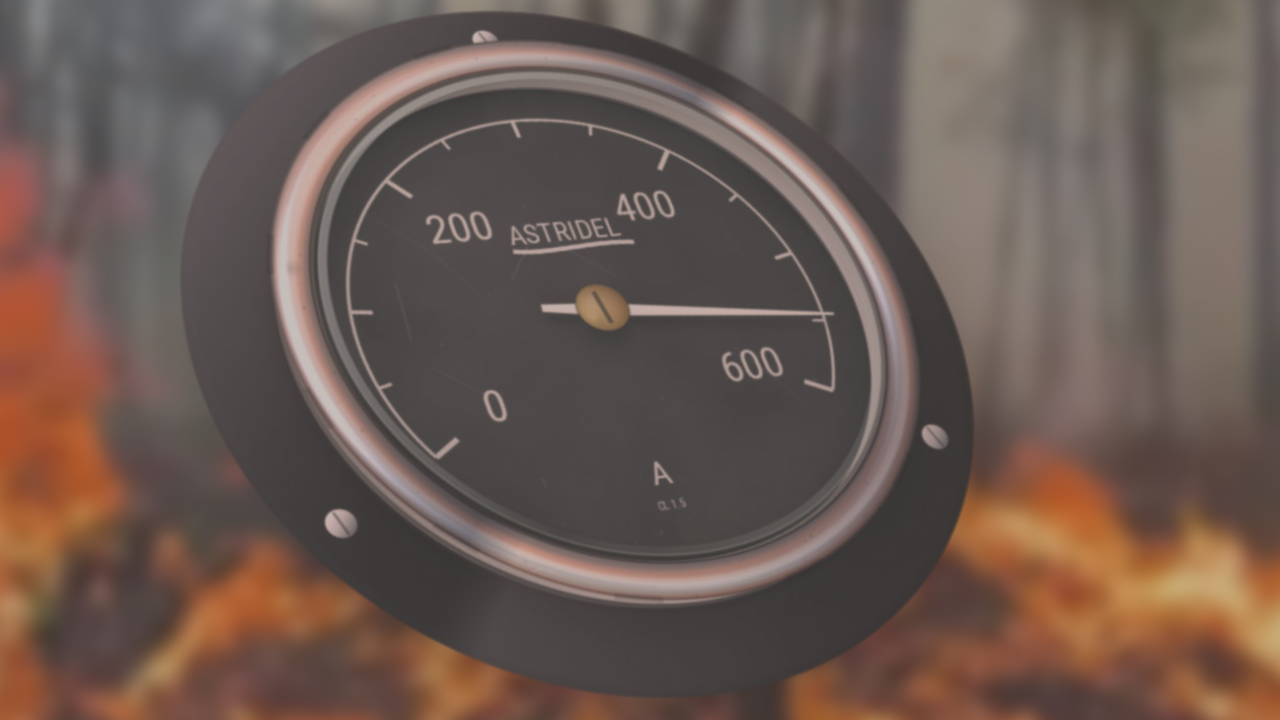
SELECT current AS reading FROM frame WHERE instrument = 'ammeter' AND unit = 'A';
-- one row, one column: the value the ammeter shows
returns 550 A
